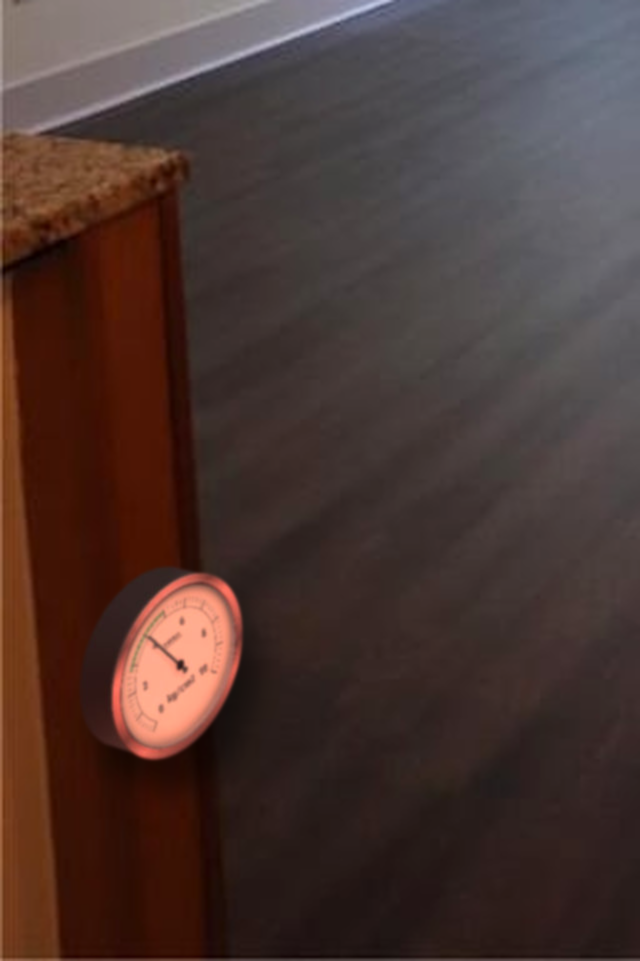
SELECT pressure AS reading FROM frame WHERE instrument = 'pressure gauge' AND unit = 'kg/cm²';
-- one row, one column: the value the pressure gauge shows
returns 4 kg/cm²
